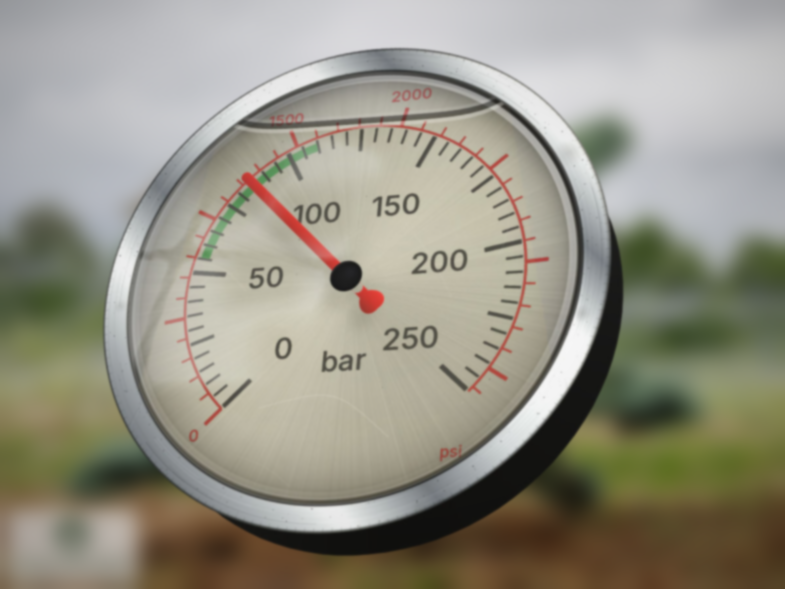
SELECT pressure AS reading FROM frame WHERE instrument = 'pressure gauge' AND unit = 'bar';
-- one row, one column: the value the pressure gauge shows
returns 85 bar
